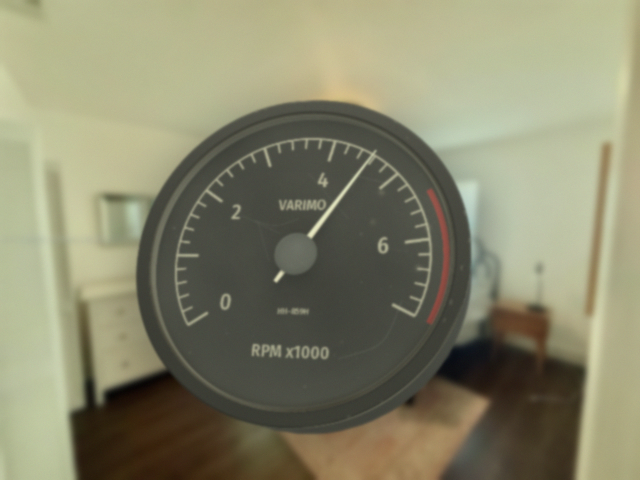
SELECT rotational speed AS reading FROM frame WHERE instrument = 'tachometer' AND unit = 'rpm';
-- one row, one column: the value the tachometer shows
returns 4600 rpm
